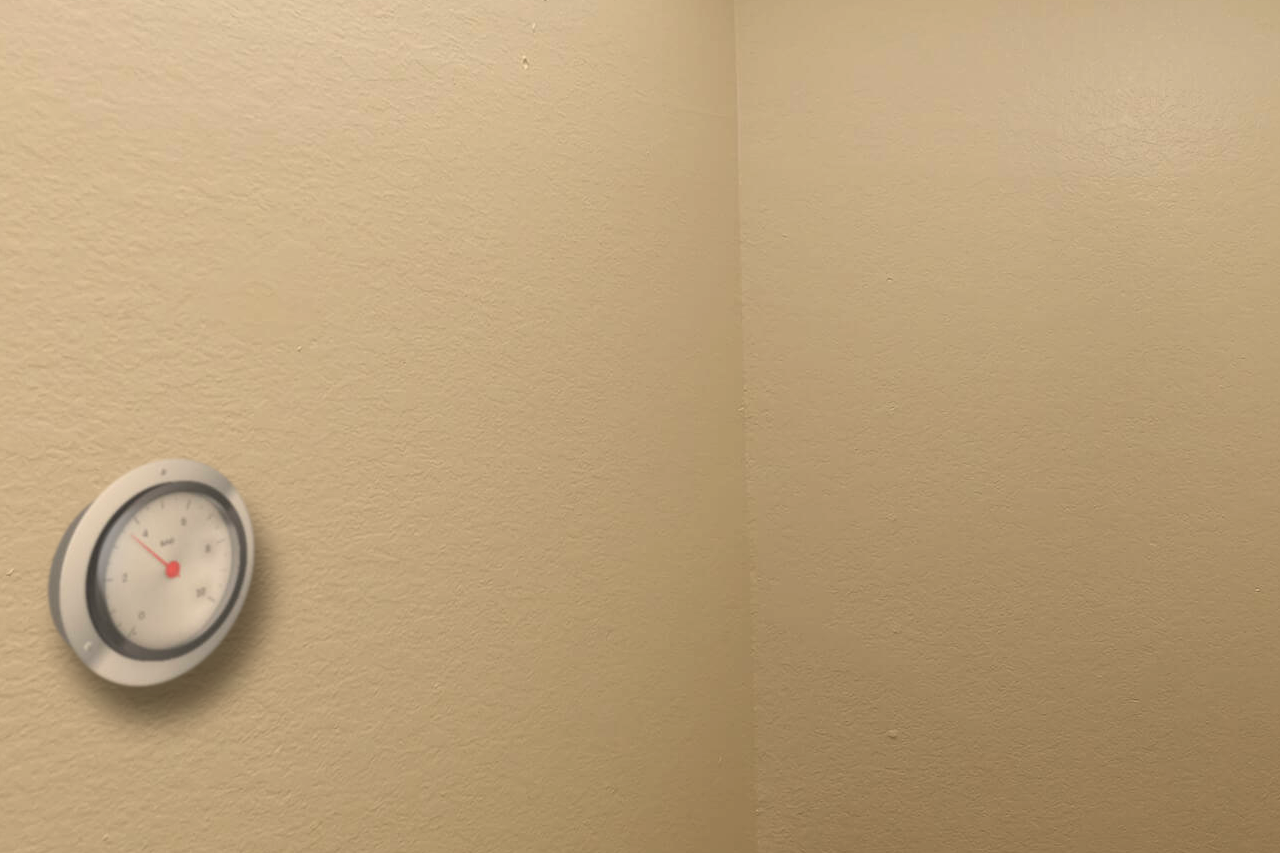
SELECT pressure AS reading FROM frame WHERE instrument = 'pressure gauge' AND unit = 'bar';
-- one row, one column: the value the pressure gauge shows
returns 3.5 bar
